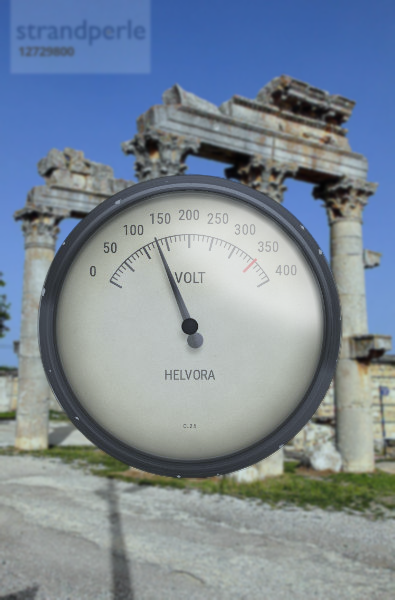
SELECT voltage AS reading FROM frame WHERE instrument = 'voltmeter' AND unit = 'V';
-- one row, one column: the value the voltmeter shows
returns 130 V
